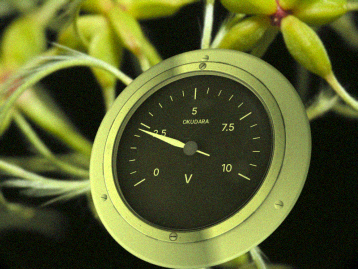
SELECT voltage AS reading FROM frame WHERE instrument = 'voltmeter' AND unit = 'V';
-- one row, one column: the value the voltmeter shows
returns 2.25 V
